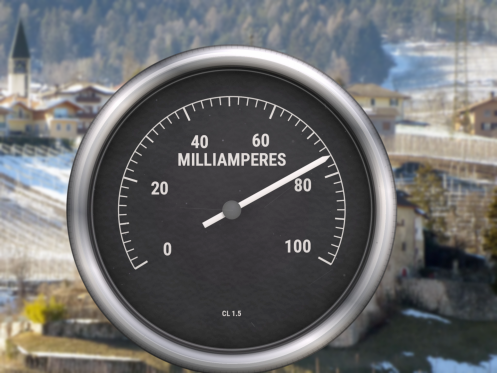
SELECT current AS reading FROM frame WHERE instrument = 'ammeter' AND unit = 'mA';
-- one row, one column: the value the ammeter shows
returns 76 mA
